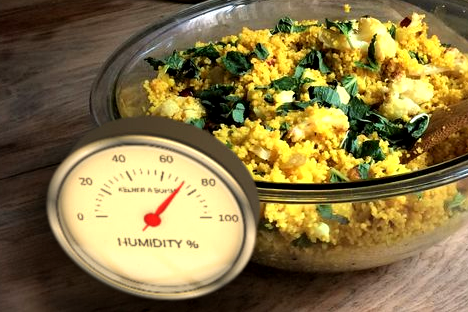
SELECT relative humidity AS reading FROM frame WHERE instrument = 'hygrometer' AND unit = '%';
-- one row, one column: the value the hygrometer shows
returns 72 %
